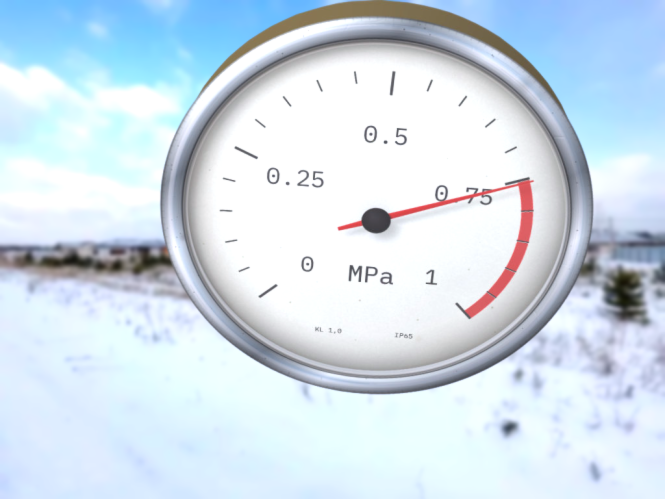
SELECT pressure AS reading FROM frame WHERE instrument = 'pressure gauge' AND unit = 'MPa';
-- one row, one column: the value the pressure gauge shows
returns 0.75 MPa
